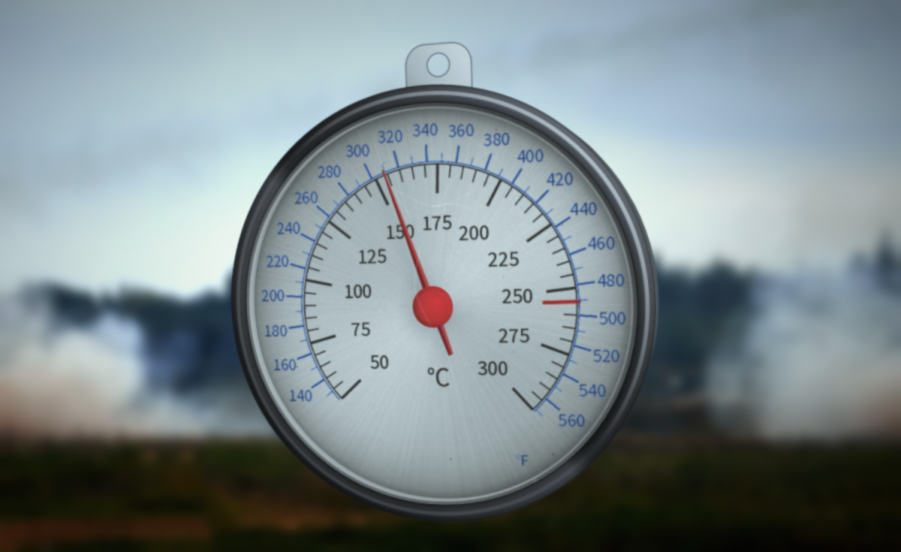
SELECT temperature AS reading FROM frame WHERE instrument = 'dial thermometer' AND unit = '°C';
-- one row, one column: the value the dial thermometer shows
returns 155 °C
